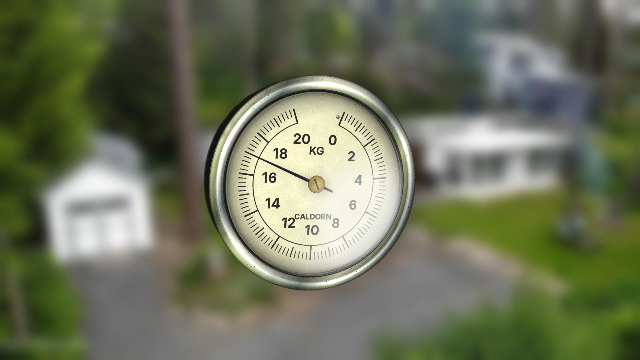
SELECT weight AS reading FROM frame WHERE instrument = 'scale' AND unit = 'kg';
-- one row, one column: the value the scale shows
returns 17 kg
